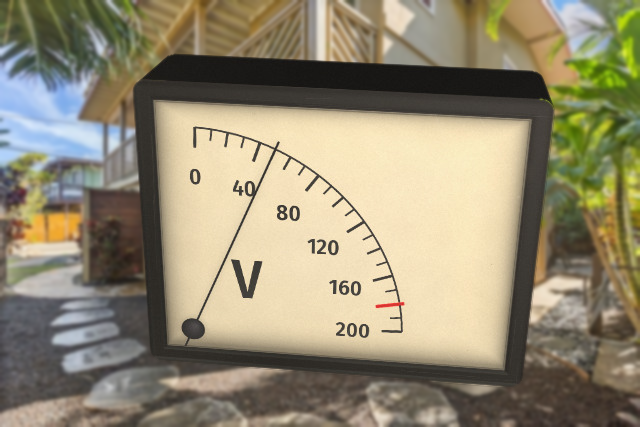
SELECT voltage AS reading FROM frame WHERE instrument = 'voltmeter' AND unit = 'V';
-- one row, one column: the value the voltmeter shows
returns 50 V
